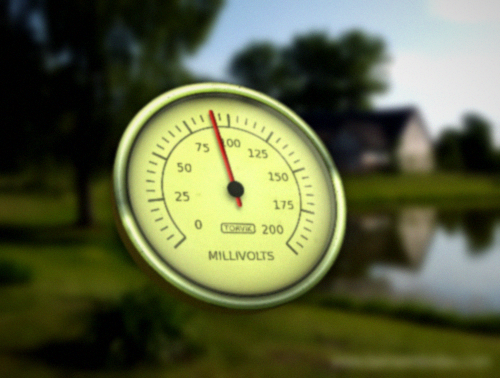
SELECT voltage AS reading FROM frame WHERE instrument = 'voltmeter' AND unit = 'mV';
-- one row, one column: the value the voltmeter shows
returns 90 mV
